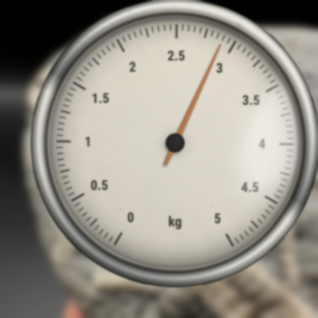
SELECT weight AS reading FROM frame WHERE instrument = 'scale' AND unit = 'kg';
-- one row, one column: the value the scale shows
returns 2.9 kg
